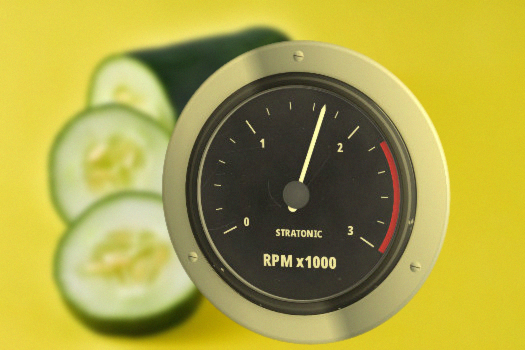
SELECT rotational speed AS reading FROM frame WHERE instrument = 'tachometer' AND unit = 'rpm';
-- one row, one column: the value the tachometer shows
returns 1700 rpm
